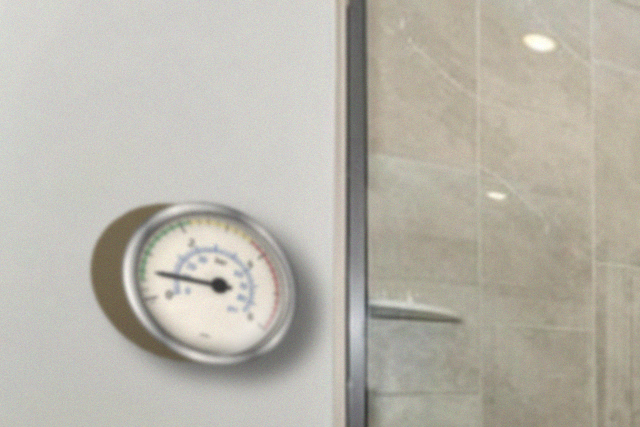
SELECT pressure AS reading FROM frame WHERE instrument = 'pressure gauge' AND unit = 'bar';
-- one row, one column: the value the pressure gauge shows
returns 0.6 bar
